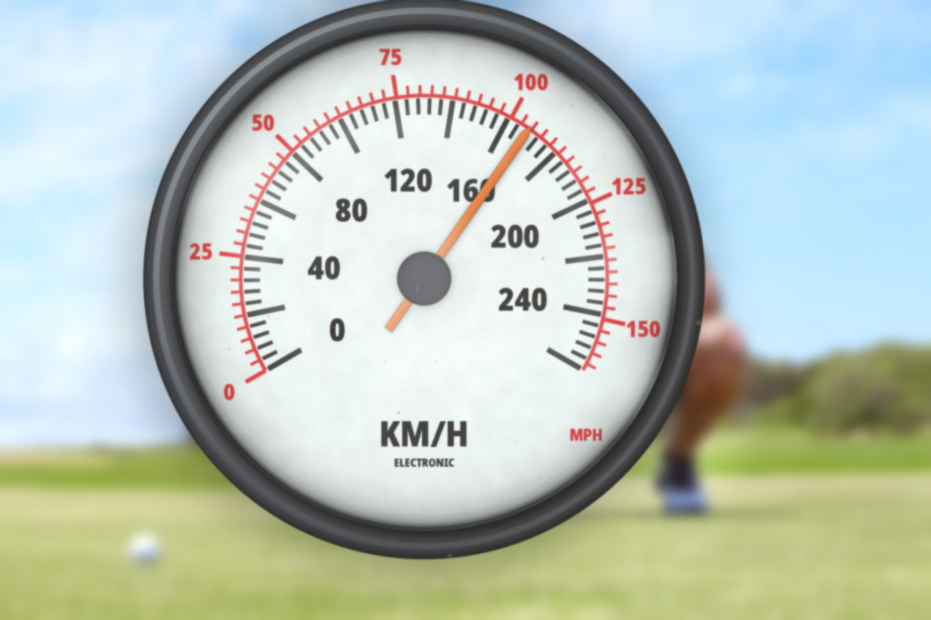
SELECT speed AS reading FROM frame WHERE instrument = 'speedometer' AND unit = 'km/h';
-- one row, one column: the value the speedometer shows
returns 168 km/h
